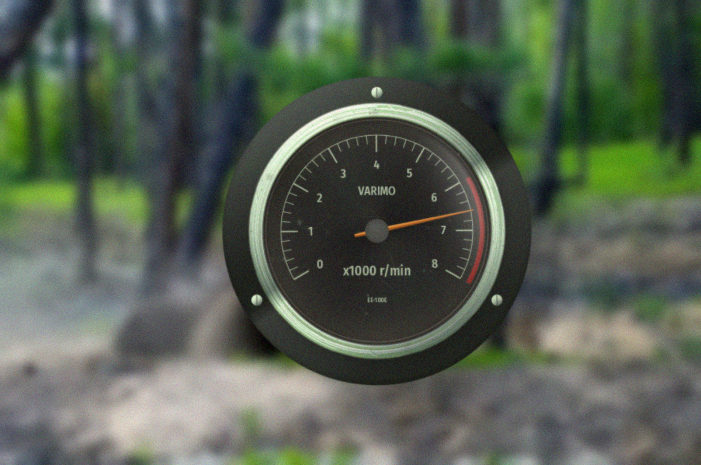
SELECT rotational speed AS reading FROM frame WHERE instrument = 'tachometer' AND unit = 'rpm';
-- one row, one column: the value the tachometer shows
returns 6600 rpm
